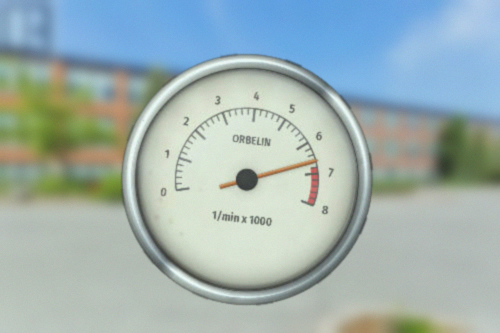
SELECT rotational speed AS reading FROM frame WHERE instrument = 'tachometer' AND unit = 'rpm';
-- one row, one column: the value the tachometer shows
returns 6600 rpm
